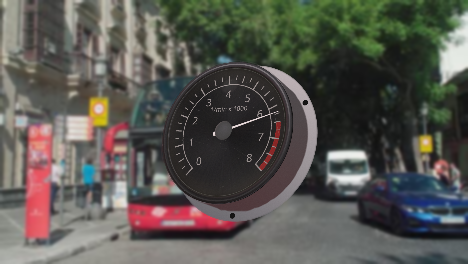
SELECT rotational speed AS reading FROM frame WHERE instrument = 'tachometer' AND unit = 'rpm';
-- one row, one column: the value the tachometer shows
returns 6250 rpm
